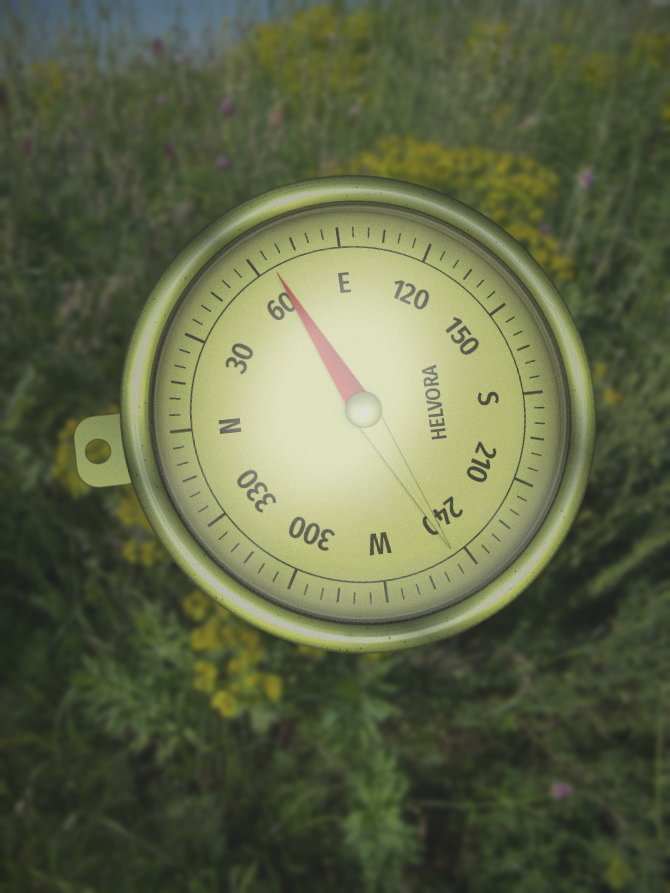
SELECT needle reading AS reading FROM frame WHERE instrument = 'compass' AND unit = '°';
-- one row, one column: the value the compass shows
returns 65 °
